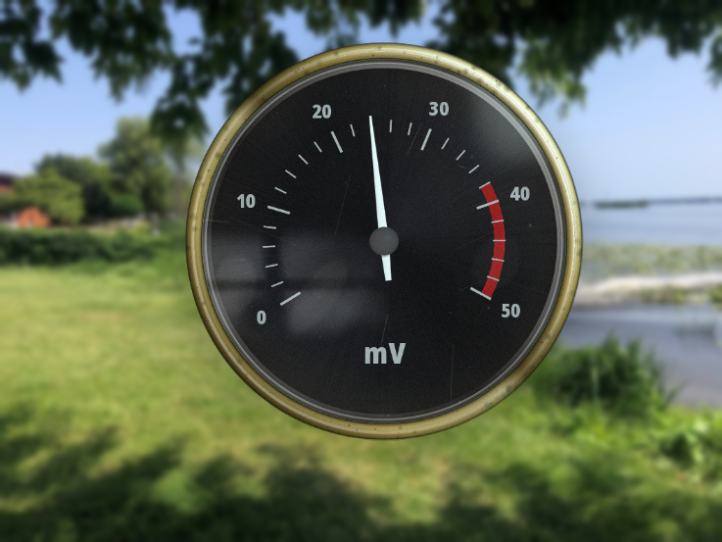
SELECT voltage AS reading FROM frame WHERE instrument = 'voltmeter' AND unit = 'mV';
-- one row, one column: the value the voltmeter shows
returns 24 mV
